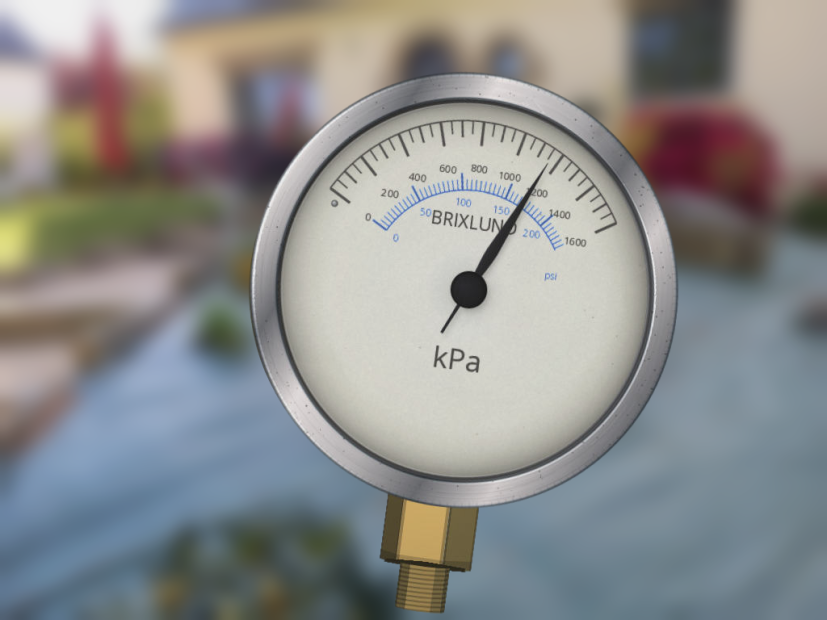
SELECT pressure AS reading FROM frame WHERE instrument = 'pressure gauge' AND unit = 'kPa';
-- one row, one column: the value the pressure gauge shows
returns 1150 kPa
